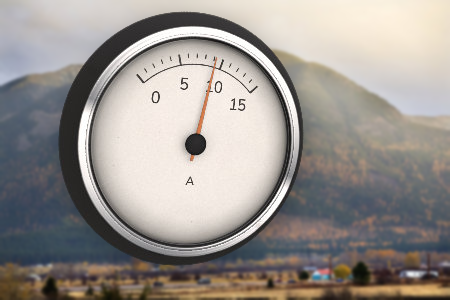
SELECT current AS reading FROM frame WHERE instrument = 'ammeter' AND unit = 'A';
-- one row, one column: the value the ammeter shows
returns 9 A
